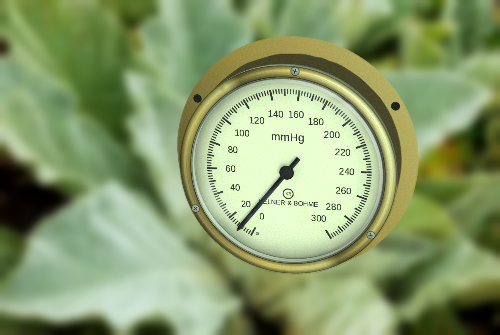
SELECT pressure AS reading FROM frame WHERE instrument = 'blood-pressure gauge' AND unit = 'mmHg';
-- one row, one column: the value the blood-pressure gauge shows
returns 10 mmHg
